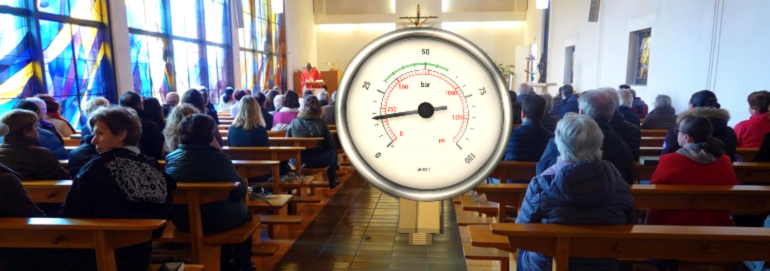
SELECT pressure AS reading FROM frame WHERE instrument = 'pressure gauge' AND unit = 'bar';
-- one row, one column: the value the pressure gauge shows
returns 12.5 bar
